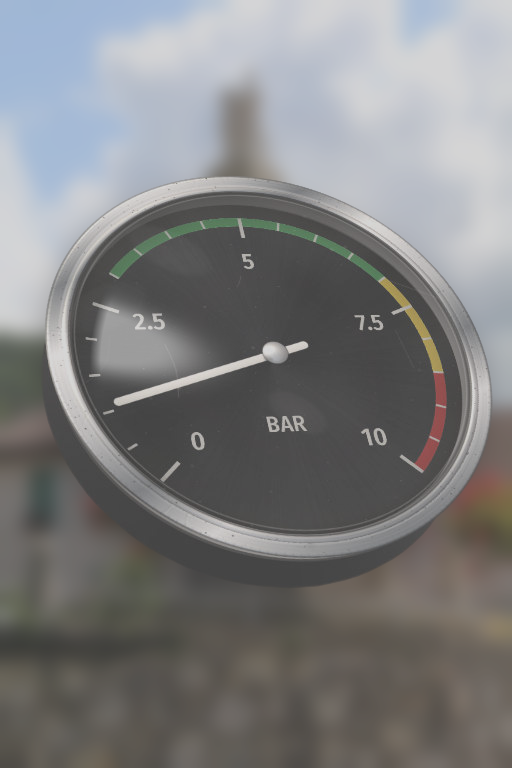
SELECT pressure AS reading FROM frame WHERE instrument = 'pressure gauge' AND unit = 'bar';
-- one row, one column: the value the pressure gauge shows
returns 1 bar
